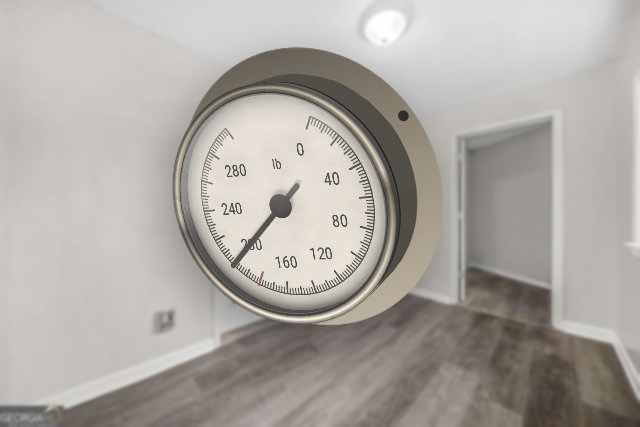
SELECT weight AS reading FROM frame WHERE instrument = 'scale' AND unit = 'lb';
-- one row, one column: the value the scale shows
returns 200 lb
